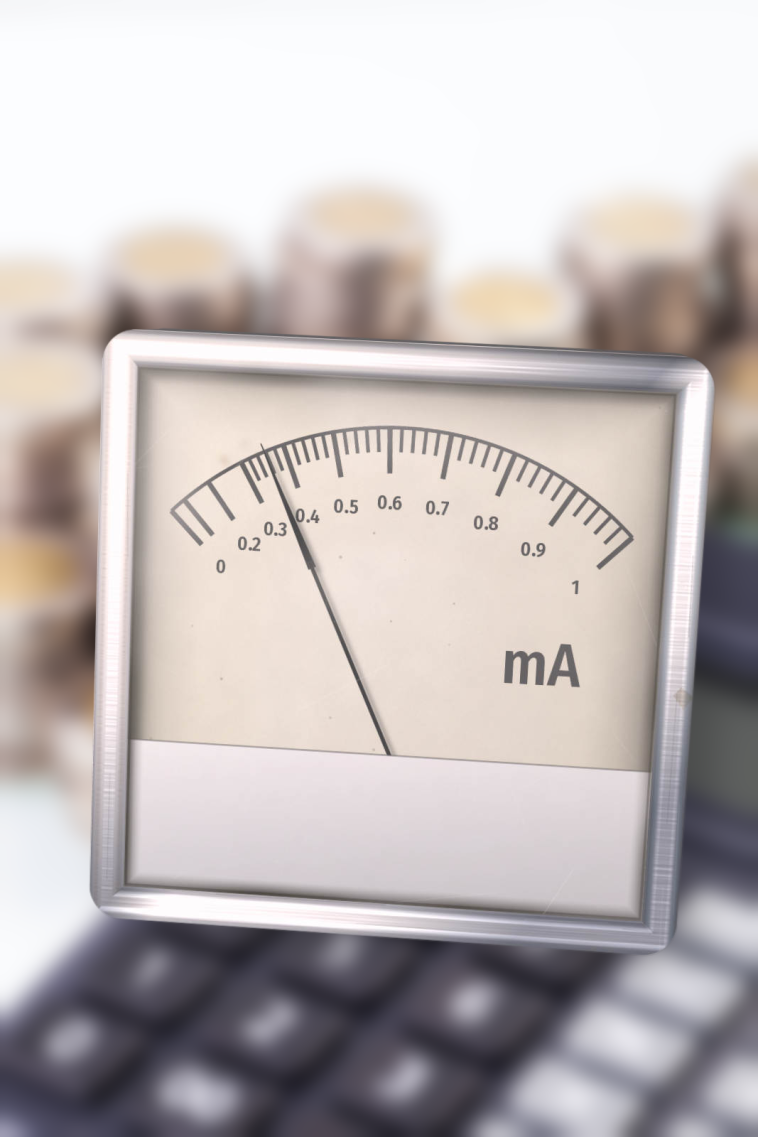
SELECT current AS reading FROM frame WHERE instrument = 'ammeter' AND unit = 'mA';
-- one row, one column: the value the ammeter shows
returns 0.36 mA
